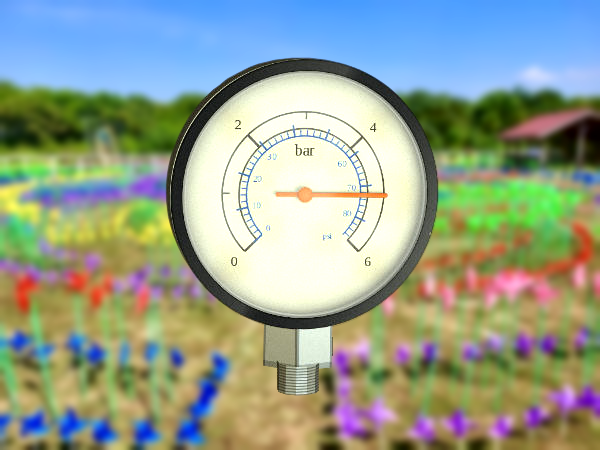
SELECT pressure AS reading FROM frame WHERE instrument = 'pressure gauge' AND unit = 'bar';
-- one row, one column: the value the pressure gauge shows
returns 5 bar
